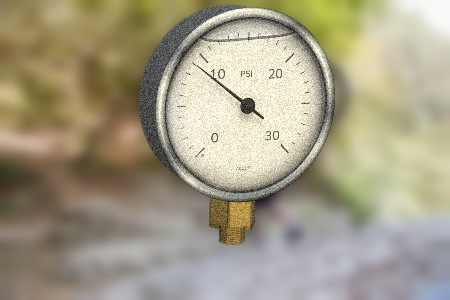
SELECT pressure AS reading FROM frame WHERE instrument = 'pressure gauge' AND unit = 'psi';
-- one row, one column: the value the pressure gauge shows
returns 9 psi
